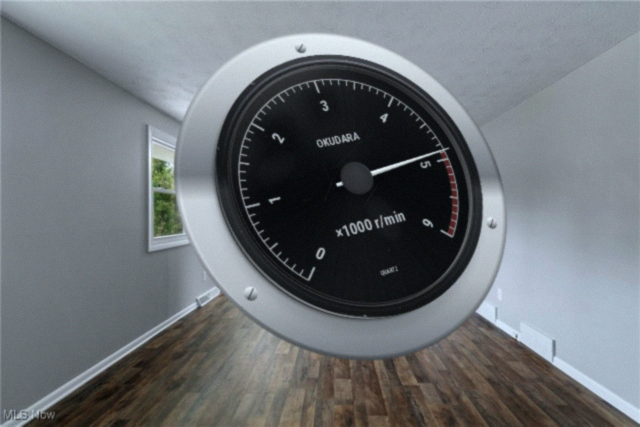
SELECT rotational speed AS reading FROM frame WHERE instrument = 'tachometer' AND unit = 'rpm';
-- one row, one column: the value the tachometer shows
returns 4900 rpm
